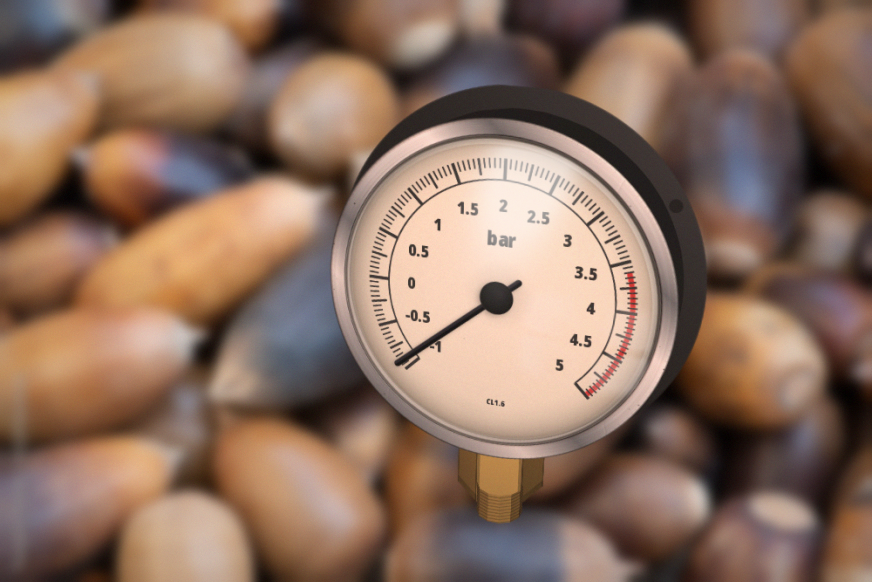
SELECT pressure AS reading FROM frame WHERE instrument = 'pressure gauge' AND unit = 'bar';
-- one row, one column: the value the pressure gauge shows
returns -0.9 bar
